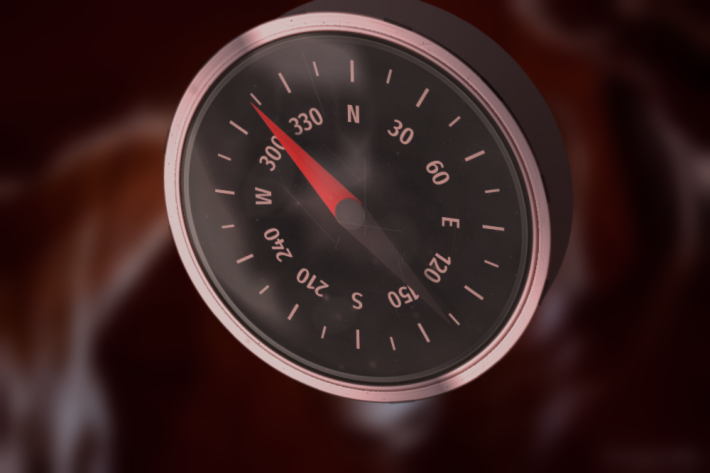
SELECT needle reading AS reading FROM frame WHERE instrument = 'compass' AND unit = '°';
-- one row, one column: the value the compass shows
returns 315 °
